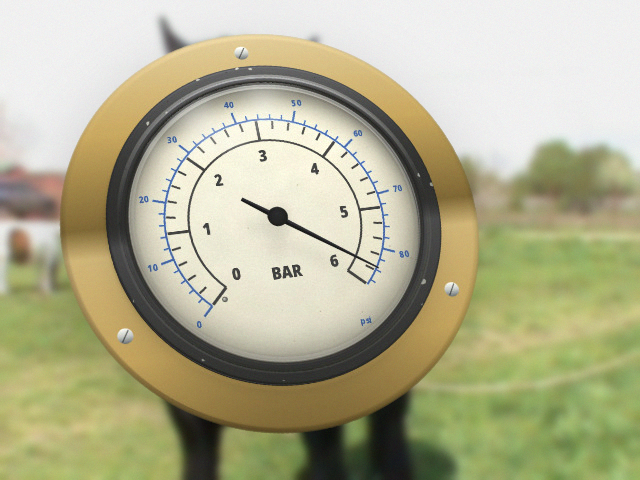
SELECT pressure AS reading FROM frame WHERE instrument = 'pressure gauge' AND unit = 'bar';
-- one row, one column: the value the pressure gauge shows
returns 5.8 bar
